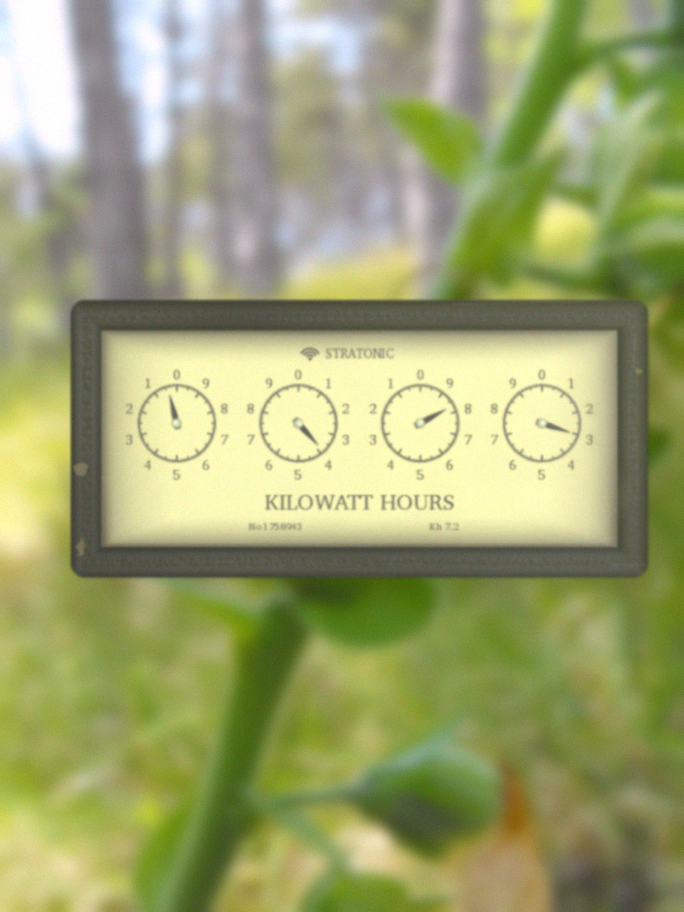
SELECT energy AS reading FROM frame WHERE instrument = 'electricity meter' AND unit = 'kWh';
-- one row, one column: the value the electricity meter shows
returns 383 kWh
